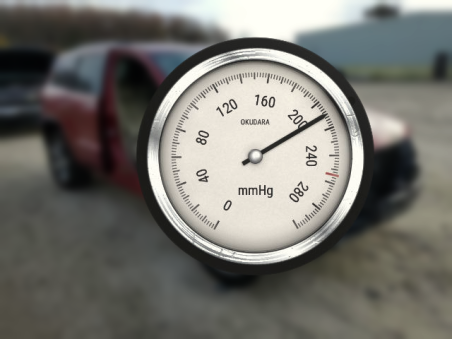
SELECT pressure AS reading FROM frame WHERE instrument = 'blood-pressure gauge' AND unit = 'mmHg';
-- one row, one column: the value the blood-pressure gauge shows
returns 210 mmHg
